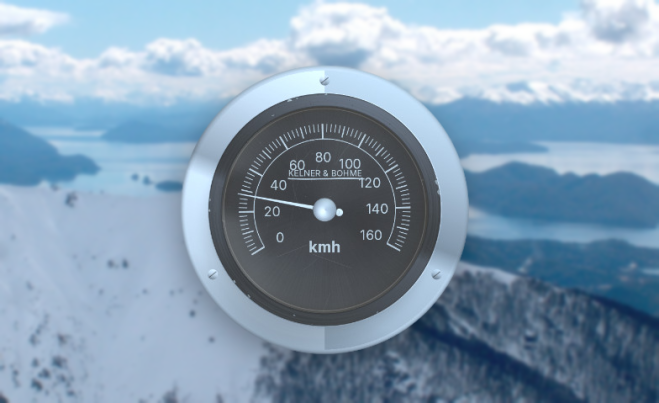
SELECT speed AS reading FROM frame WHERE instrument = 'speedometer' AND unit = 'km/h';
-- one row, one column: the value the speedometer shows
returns 28 km/h
